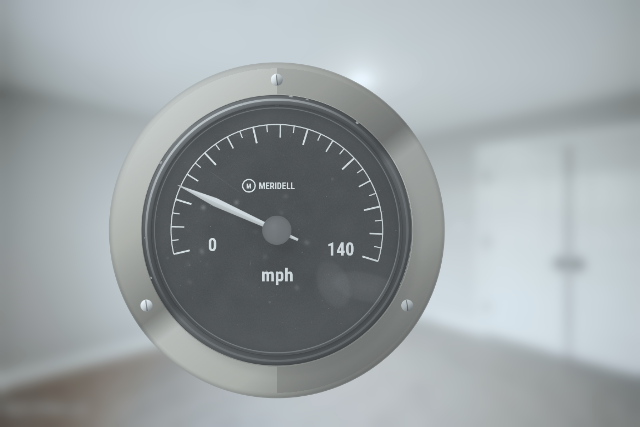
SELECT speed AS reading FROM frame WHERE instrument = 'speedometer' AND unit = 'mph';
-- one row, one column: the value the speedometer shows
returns 25 mph
